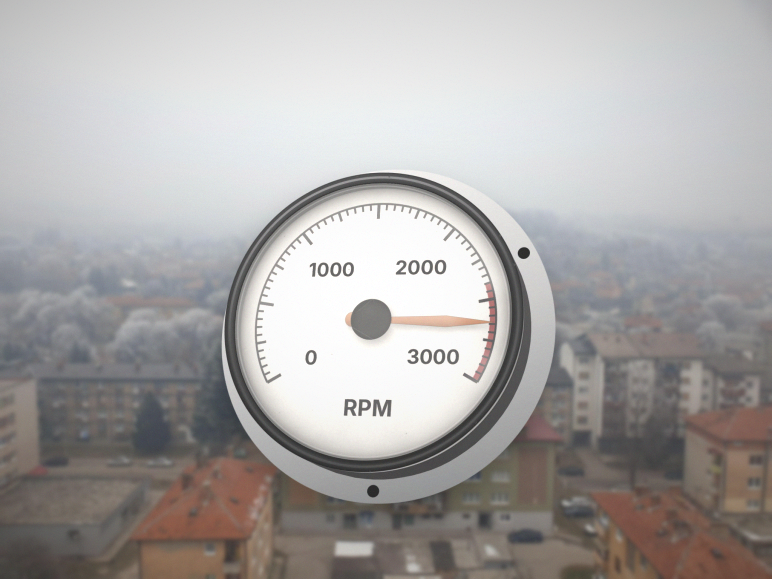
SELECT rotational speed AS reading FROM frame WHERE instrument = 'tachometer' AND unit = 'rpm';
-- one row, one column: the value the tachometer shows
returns 2650 rpm
